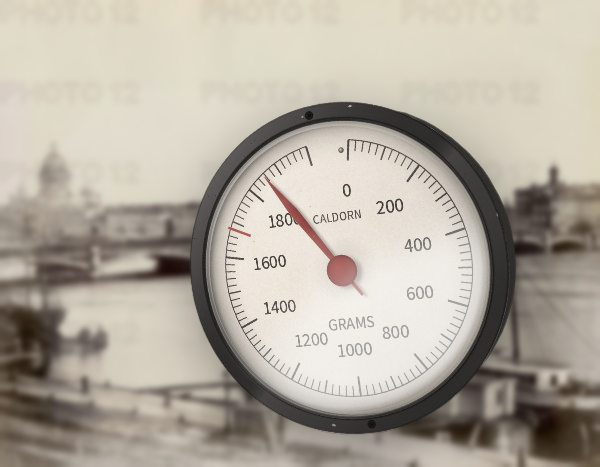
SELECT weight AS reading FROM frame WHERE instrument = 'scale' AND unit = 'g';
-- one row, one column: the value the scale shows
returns 1860 g
